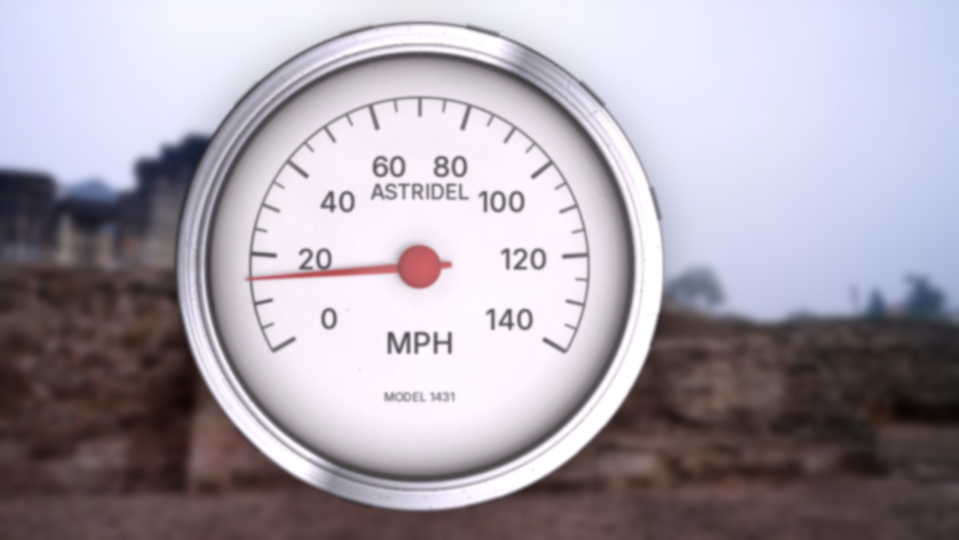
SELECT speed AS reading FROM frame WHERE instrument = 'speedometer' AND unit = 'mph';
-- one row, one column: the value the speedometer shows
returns 15 mph
